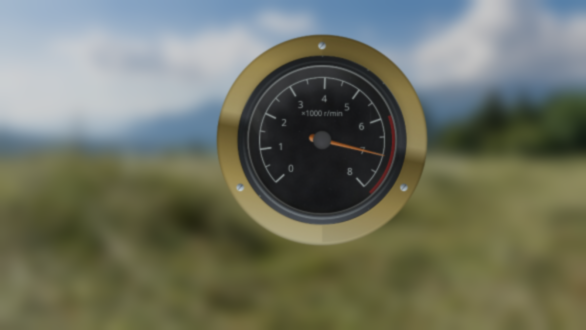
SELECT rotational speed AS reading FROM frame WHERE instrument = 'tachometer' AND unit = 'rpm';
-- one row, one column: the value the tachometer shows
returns 7000 rpm
